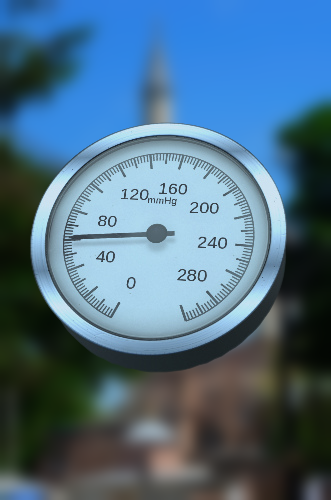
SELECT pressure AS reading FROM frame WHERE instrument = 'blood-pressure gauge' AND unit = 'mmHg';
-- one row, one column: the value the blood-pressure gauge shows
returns 60 mmHg
